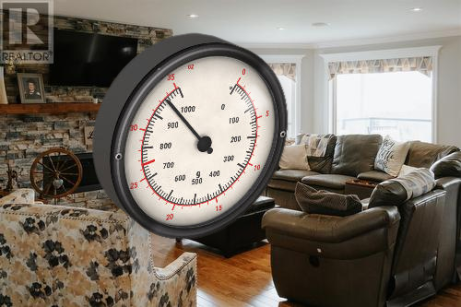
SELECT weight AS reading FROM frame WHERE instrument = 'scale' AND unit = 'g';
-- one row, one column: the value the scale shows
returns 950 g
